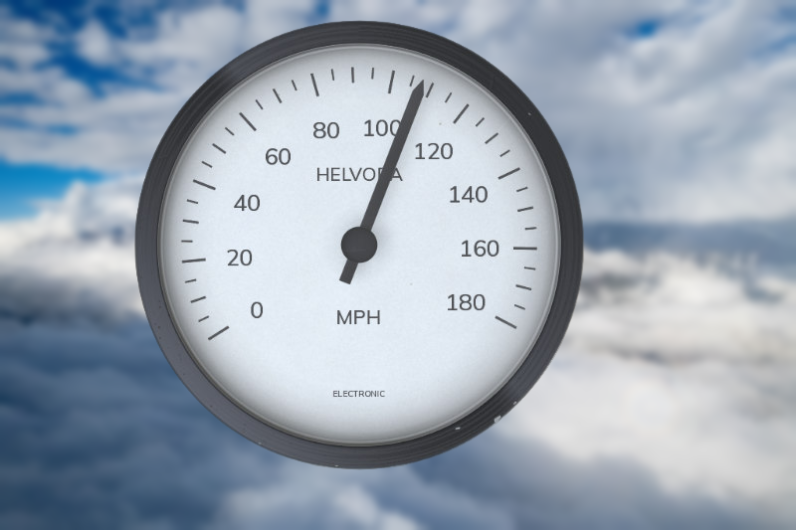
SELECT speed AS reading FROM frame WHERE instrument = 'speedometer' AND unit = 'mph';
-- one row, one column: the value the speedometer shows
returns 107.5 mph
